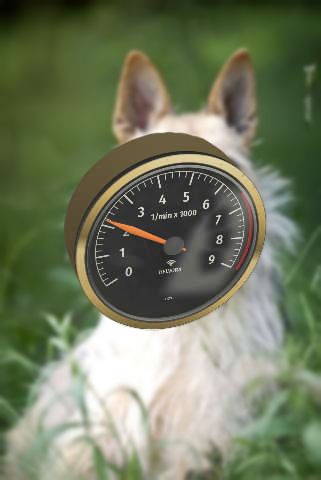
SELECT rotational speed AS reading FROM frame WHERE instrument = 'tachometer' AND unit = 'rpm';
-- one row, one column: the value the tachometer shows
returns 2200 rpm
